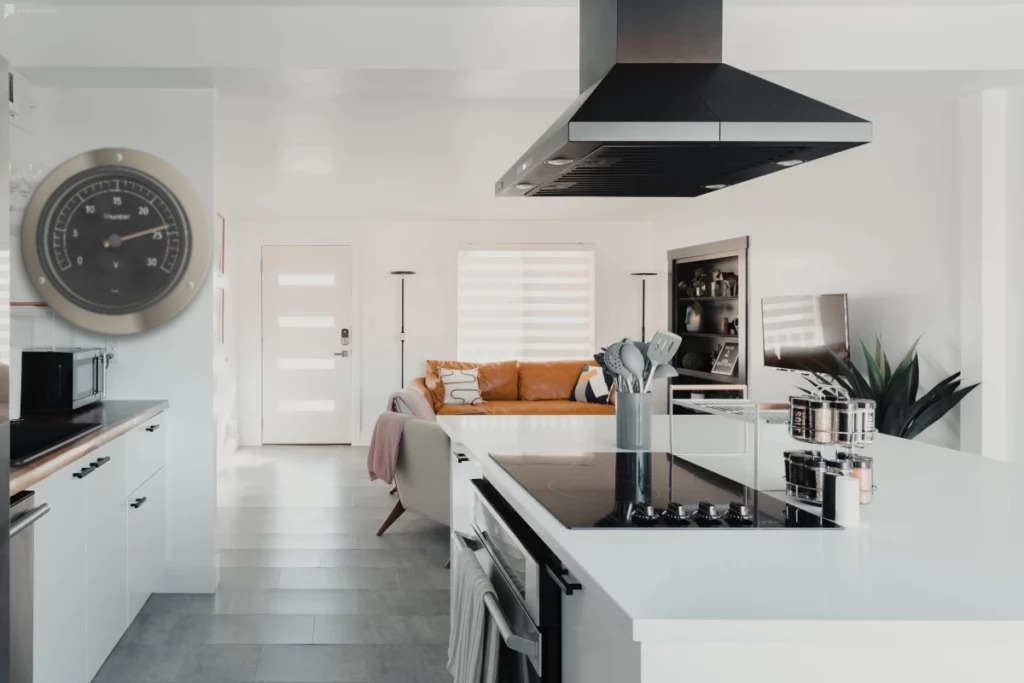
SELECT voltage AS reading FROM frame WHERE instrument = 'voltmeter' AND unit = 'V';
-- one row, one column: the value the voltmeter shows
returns 24 V
